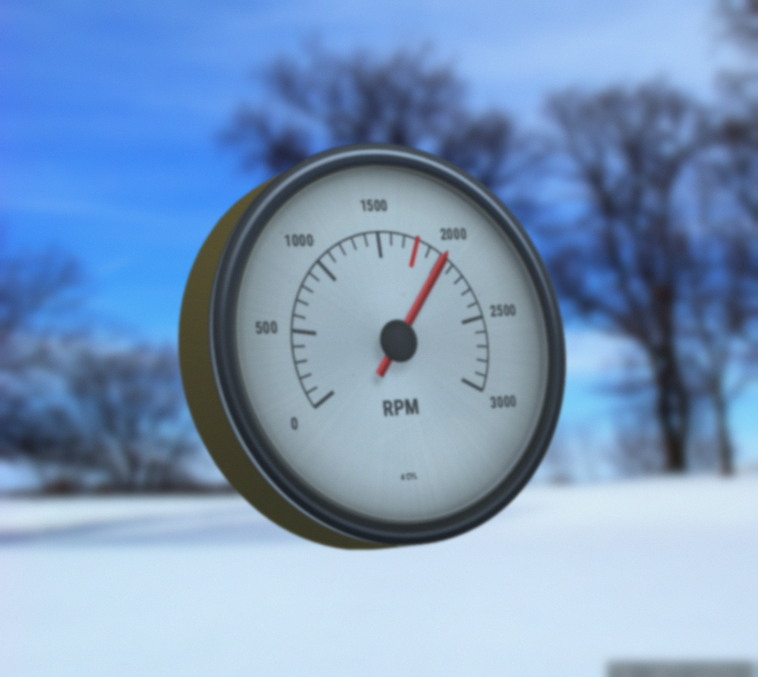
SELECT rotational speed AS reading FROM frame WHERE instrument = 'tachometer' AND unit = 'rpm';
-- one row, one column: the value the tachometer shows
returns 2000 rpm
